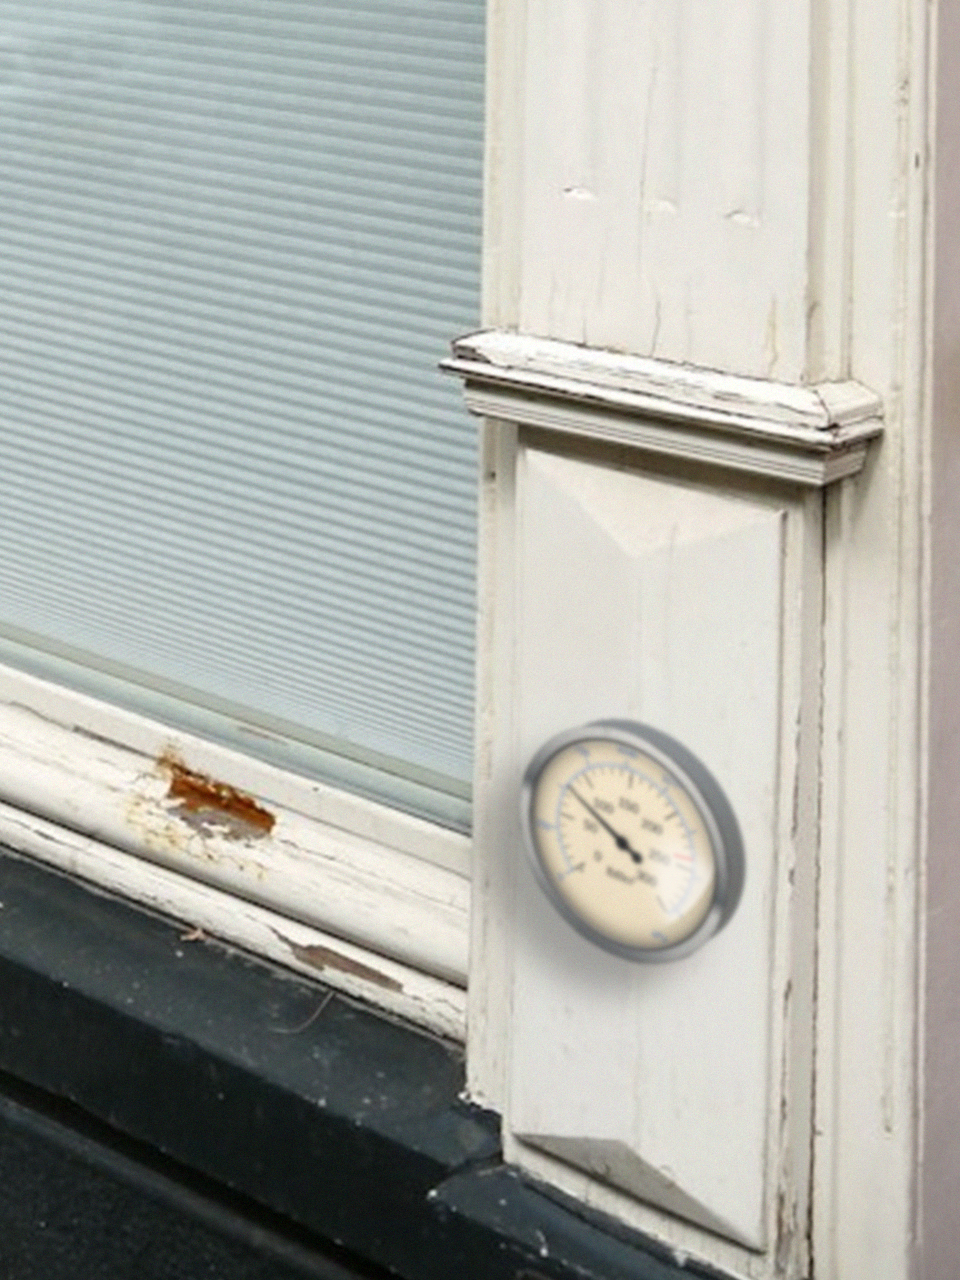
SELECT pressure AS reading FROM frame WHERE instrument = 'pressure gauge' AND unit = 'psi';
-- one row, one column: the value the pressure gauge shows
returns 80 psi
